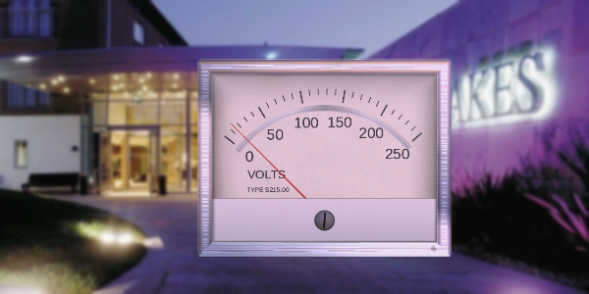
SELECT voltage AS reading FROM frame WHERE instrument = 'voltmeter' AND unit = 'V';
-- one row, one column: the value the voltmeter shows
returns 15 V
